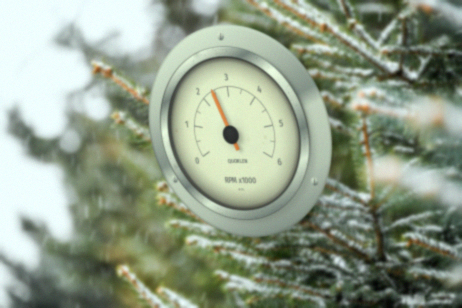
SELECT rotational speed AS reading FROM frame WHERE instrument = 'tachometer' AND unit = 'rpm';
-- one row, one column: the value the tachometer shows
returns 2500 rpm
